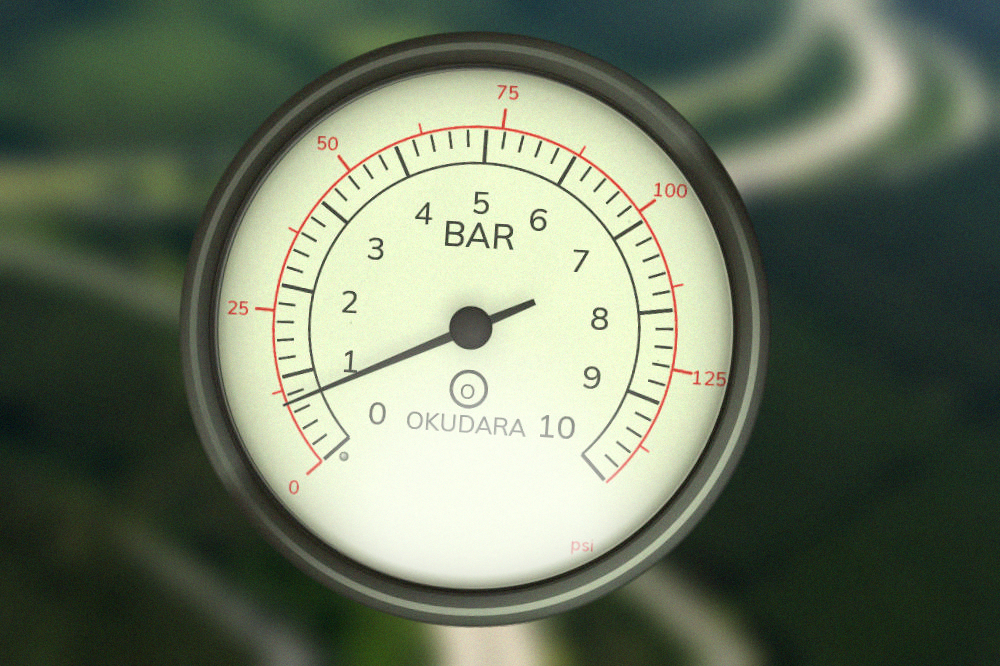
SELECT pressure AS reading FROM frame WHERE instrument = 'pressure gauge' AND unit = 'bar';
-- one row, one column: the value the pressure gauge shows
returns 0.7 bar
